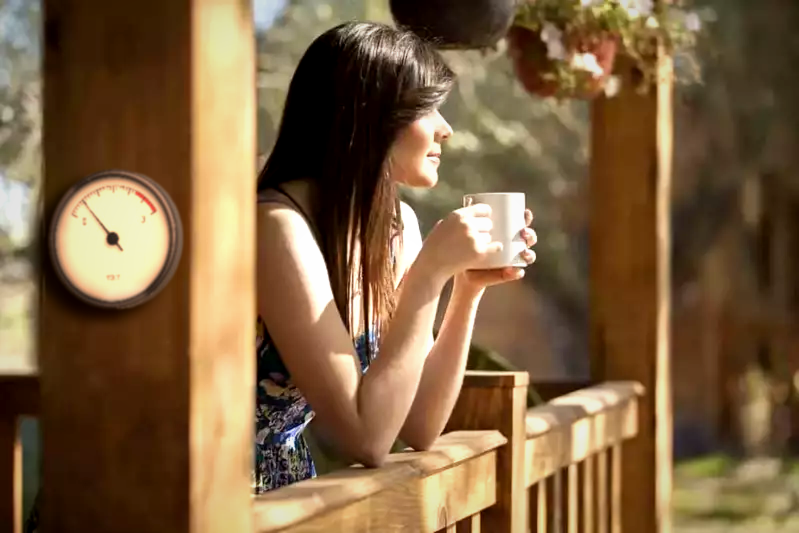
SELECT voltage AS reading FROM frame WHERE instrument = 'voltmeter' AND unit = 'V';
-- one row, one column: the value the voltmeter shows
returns 0.5 V
